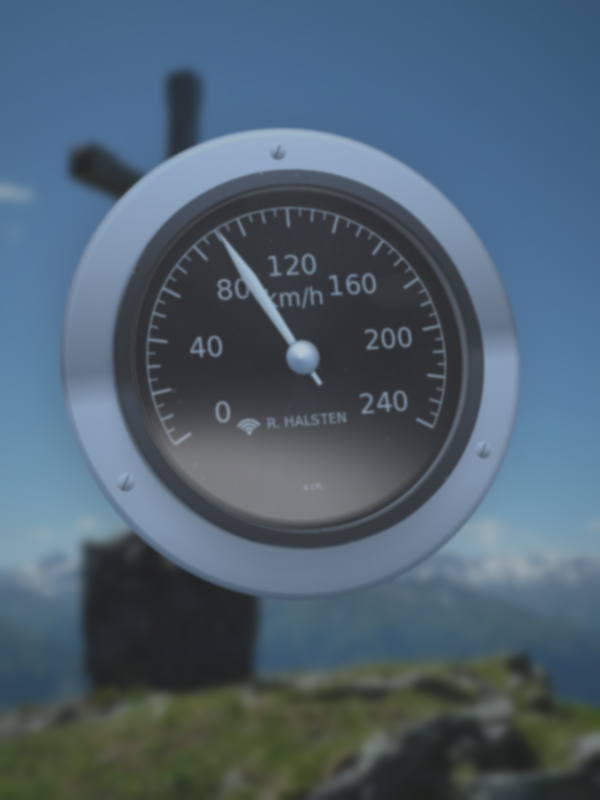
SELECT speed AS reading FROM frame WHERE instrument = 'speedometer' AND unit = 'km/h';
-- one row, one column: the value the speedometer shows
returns 90 km/h
